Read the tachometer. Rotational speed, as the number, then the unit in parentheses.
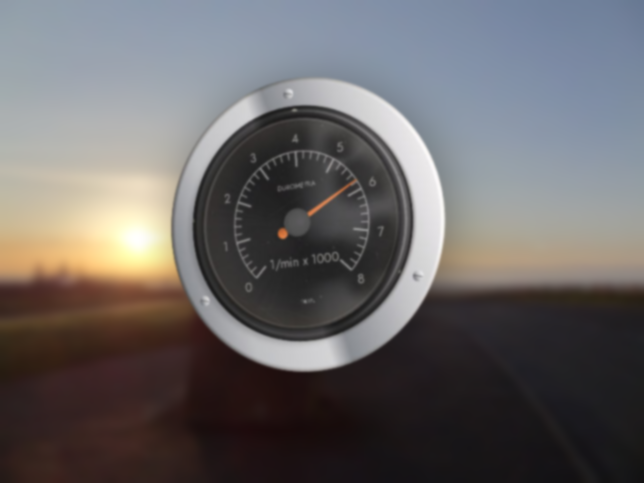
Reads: 5800 (rpm)
